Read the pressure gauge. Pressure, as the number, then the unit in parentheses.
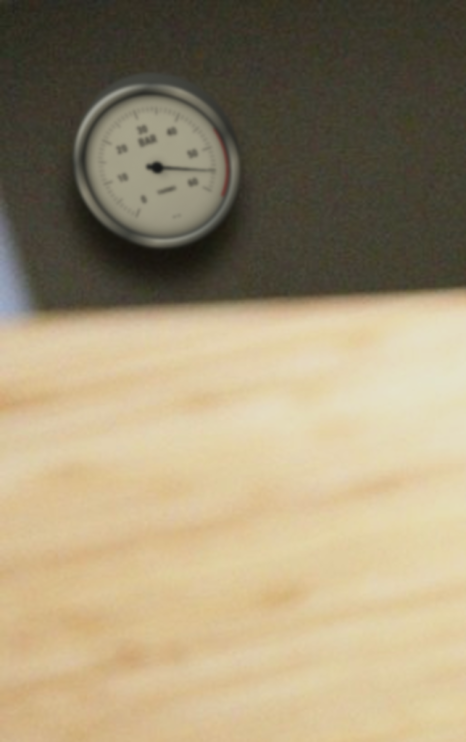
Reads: 55 (bar)
